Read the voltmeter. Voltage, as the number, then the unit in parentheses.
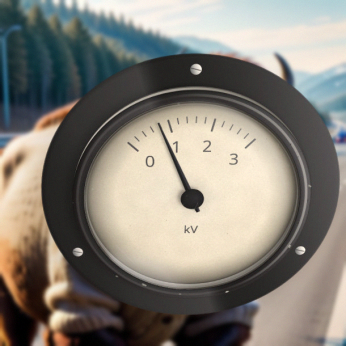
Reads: 0.8 (kV)
